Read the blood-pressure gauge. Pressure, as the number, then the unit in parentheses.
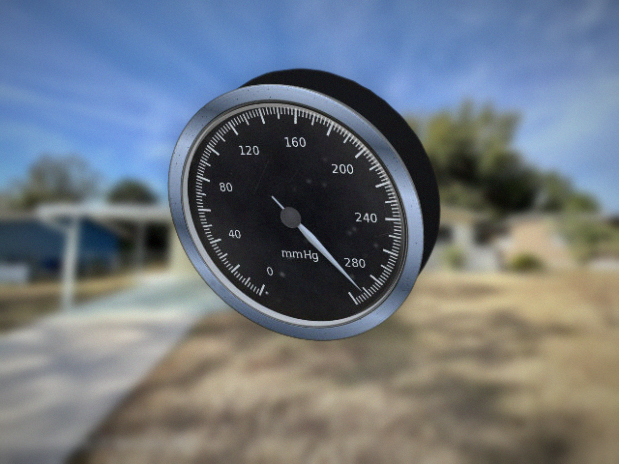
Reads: 290 (mmHg)
